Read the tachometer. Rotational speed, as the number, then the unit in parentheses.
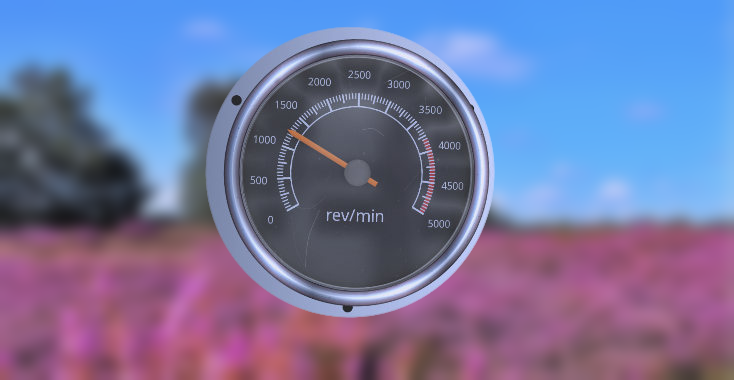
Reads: 1250 (rpm)
